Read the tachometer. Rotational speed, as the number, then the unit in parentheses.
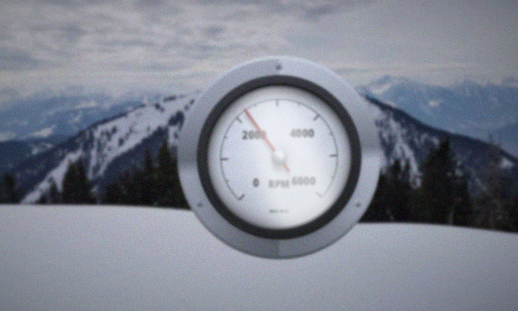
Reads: 2250 (rpm)
